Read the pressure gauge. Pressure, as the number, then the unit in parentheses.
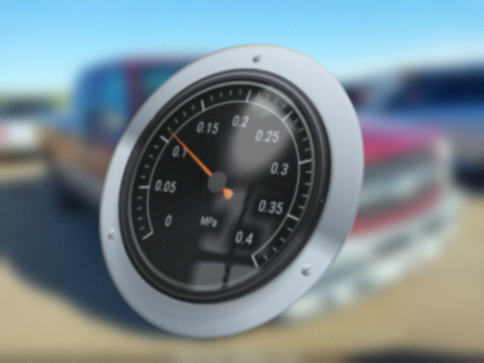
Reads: 0.11 (MPa)
